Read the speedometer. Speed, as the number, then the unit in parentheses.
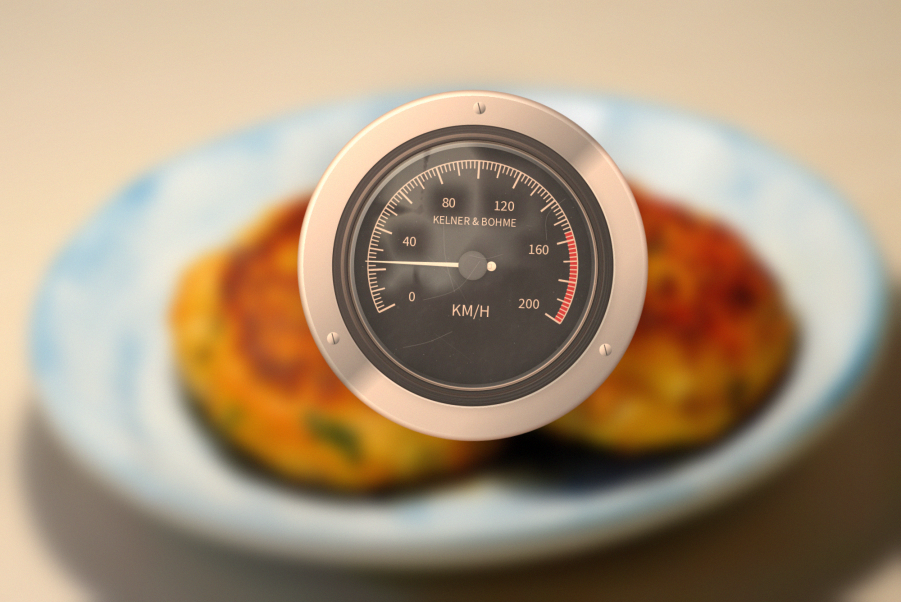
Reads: 24 (km/h)
